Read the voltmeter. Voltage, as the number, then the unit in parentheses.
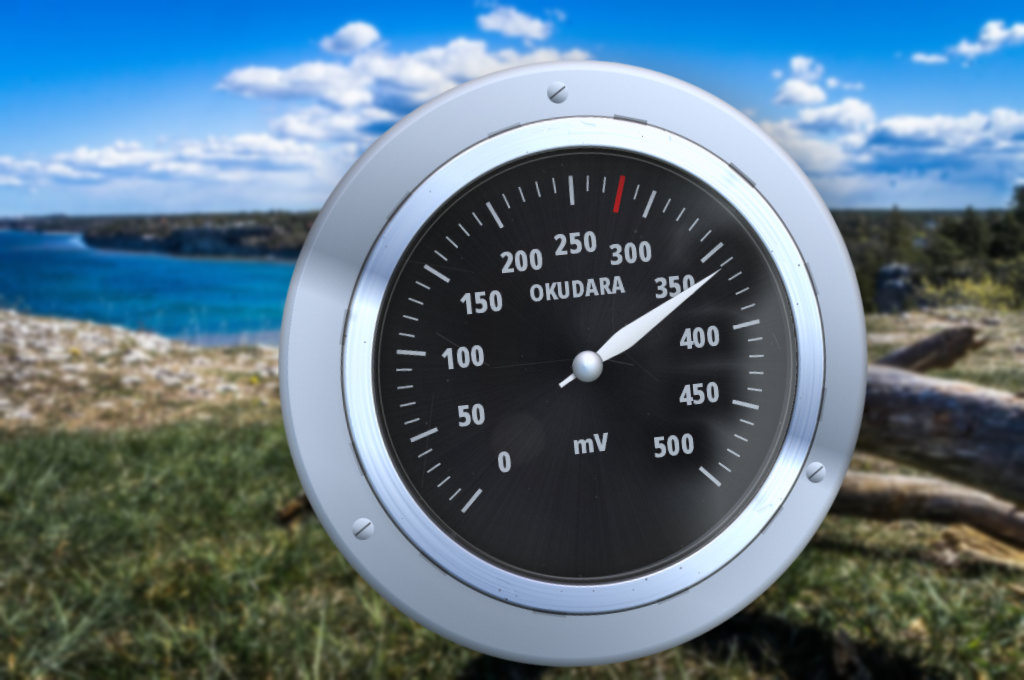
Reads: 360 (mV)
